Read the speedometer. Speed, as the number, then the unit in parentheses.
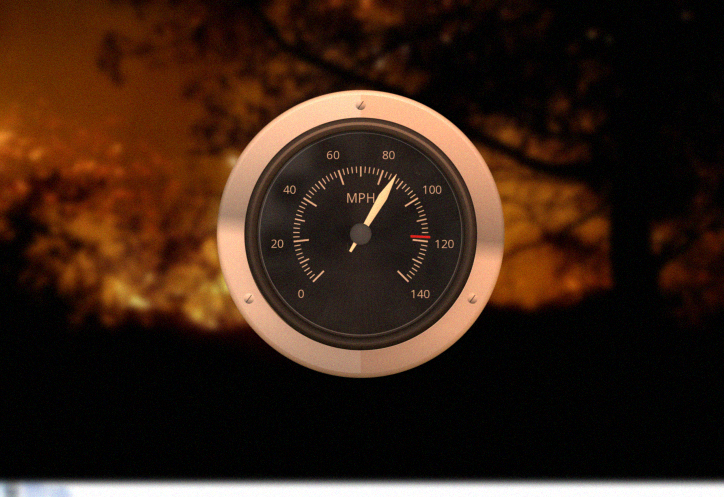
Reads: 86 (mph)
